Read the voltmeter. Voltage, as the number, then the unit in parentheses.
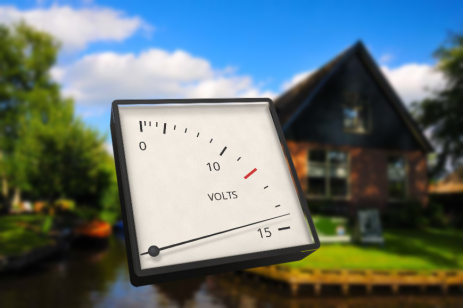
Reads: 14.5 (V)
